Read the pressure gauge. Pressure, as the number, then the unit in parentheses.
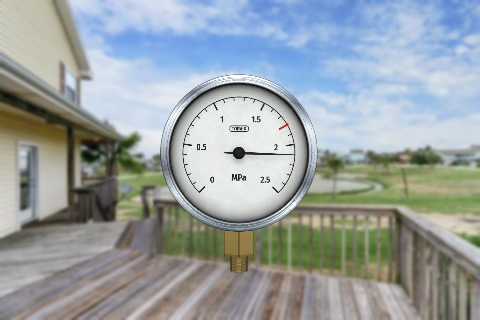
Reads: 2.1 (MPa)
